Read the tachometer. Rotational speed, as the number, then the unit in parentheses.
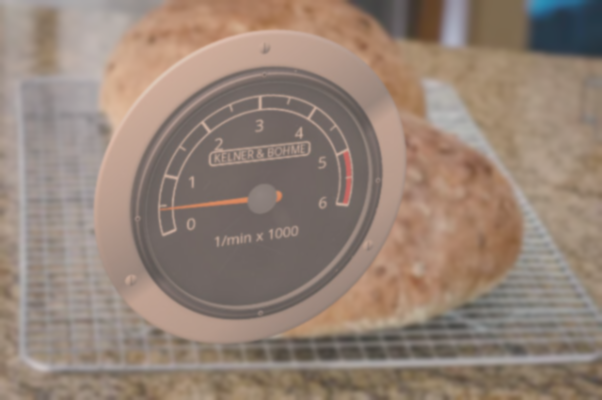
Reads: 500 (rpm)
